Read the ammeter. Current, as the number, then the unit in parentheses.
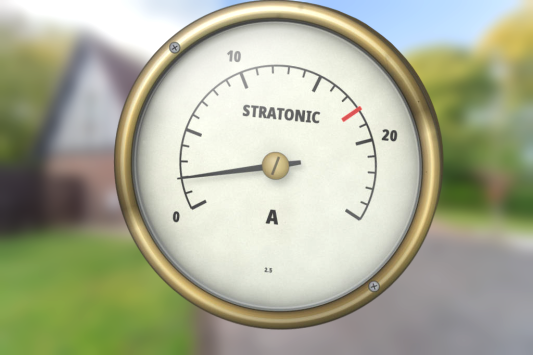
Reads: 2 (A)
